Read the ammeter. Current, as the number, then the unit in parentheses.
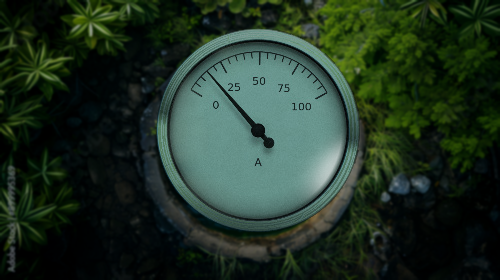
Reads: 15 (A)
